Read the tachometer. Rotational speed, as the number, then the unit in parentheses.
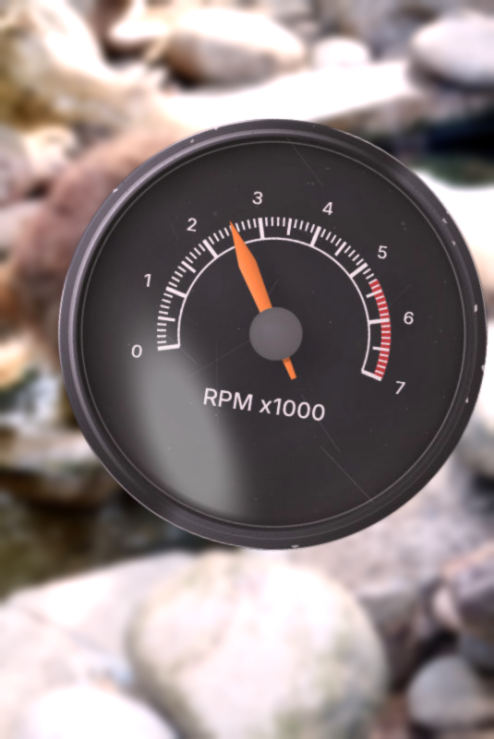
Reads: 2500 (rpm)
